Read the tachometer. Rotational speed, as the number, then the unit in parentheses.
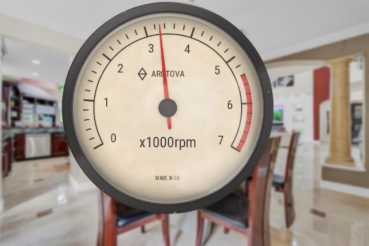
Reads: 3300 (rpm)
